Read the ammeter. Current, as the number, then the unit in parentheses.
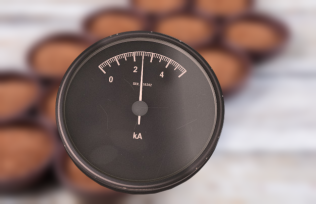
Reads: 2.5 (kA)
